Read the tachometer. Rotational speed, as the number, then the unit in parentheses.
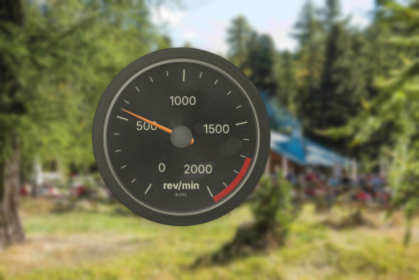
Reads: 550 (rpm)
